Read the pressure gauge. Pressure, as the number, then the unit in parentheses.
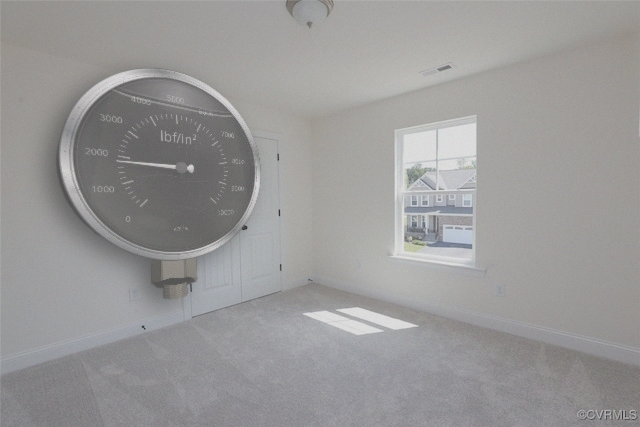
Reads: 1800 (psi)
